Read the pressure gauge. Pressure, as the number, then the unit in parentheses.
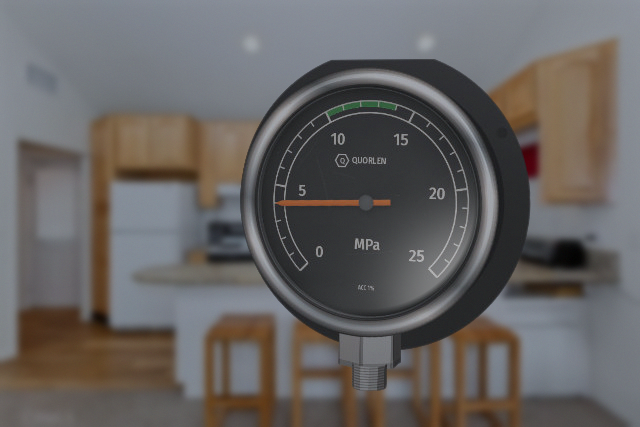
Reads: 4 (MPa)
